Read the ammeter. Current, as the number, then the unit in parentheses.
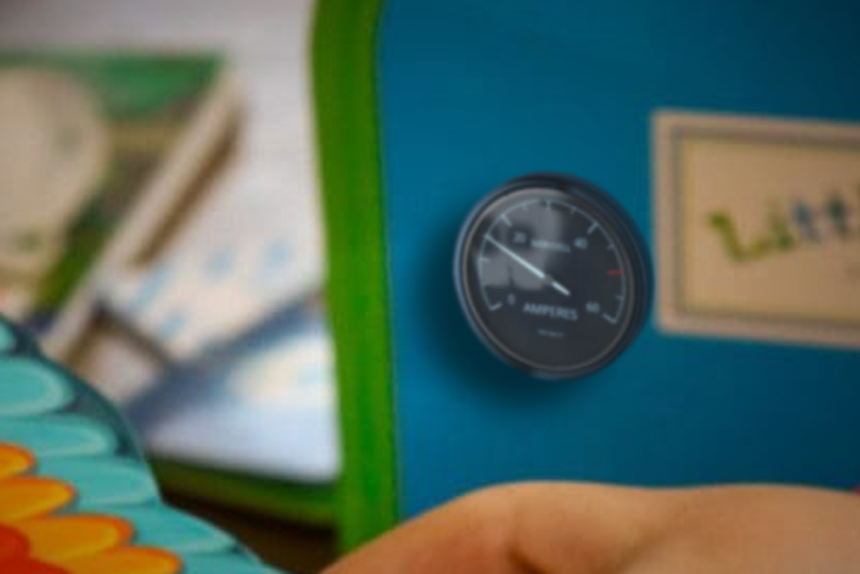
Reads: 15 (A)
